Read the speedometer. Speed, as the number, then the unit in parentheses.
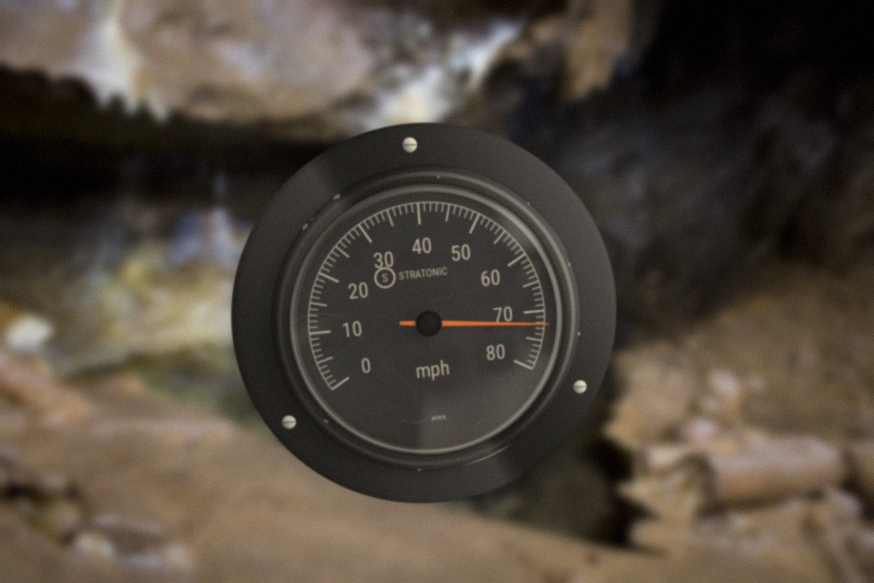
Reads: 72 (mph)
